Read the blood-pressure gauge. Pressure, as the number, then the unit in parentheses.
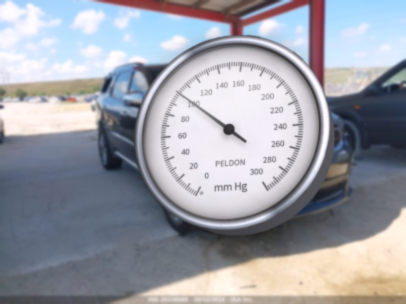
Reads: 100 (mmHg)
